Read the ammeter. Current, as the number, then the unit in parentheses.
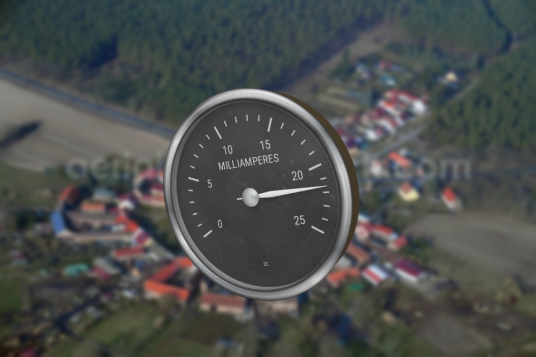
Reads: 21.5 (mA)
